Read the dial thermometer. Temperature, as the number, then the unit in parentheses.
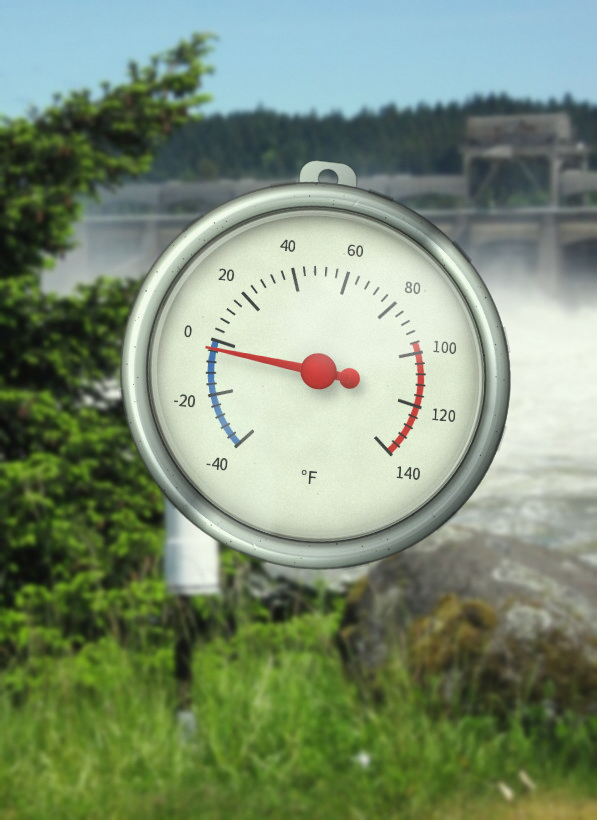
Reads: -4 (°F)
